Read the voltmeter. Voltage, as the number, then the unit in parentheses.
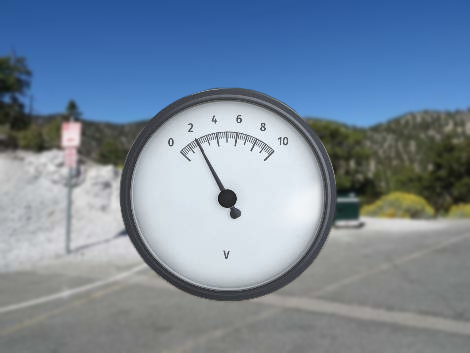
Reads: 2 (V)
